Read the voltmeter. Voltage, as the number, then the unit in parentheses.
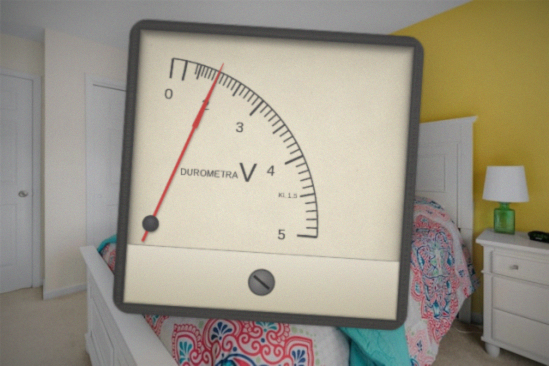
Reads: 2 (V)
